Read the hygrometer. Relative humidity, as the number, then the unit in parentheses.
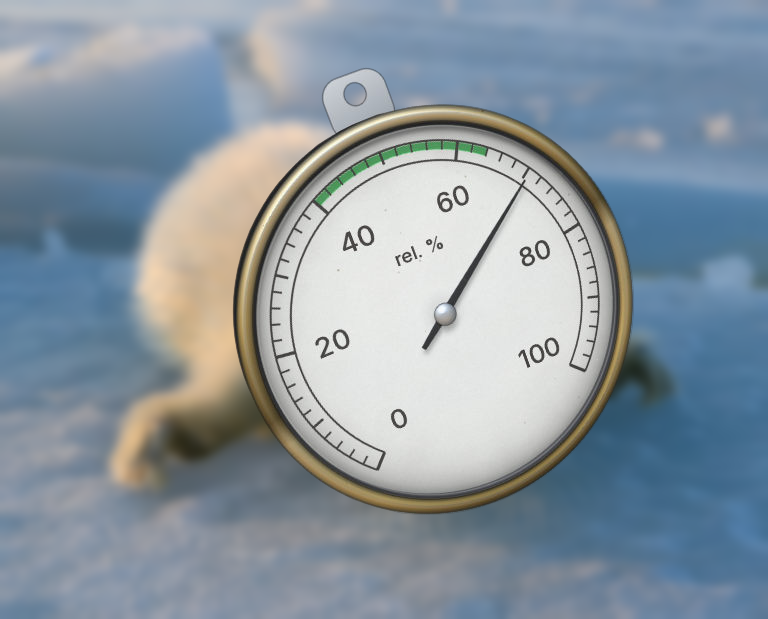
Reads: 70 (%)
